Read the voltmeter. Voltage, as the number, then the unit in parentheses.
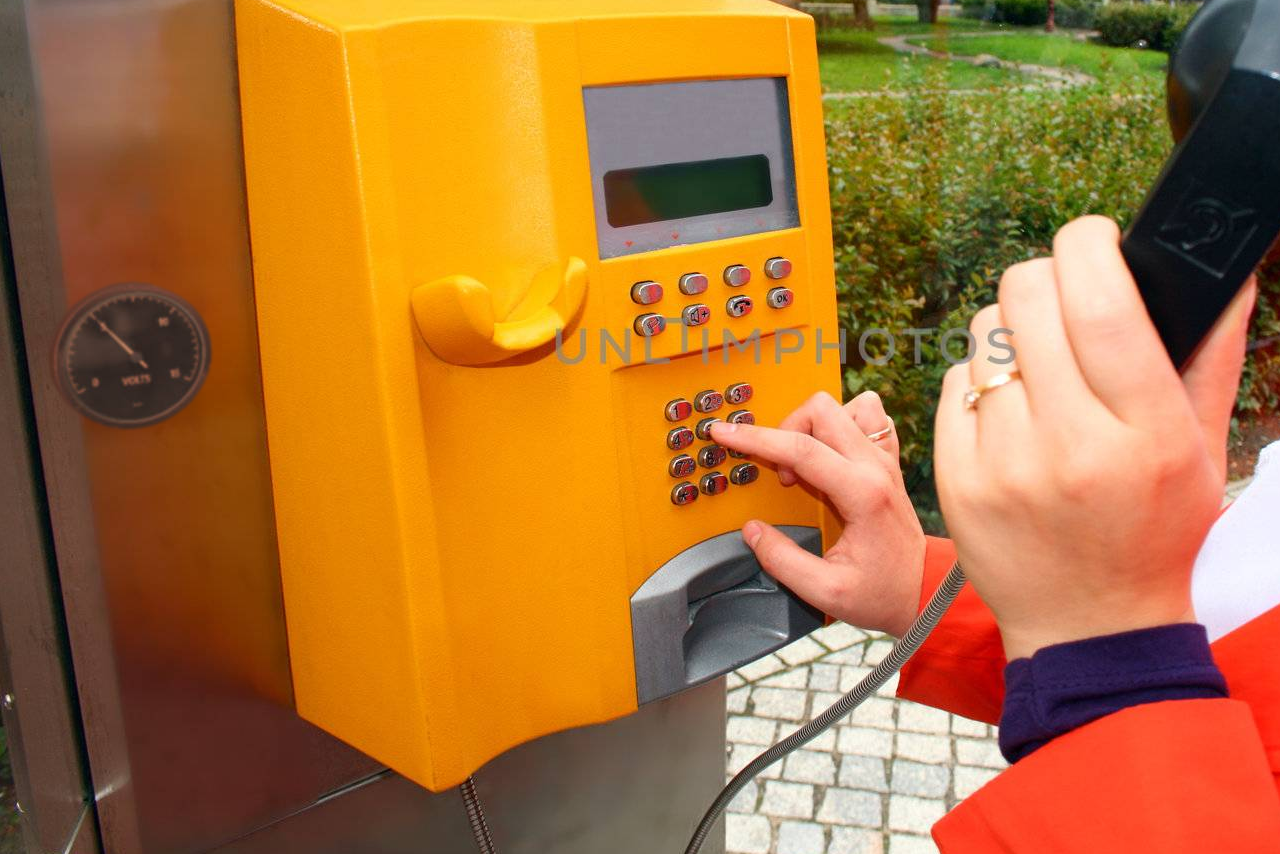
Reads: 5 (V)
